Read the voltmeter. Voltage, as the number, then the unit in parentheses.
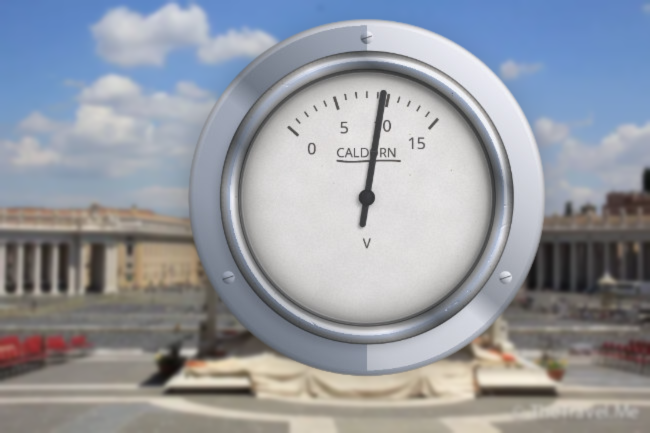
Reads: 9.5 (V)
